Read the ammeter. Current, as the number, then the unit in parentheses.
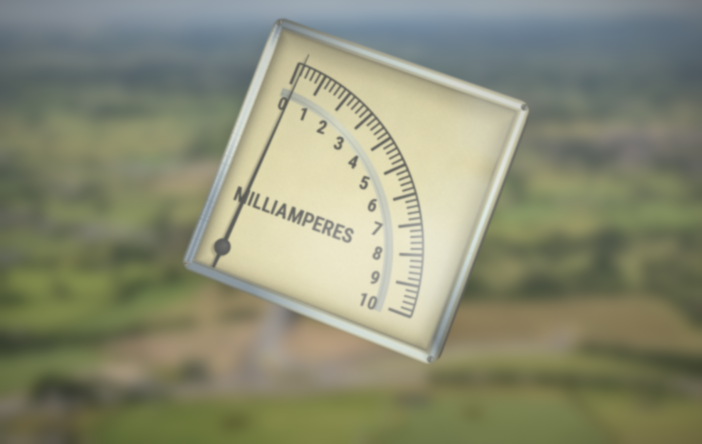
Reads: 0.2 (mA)
